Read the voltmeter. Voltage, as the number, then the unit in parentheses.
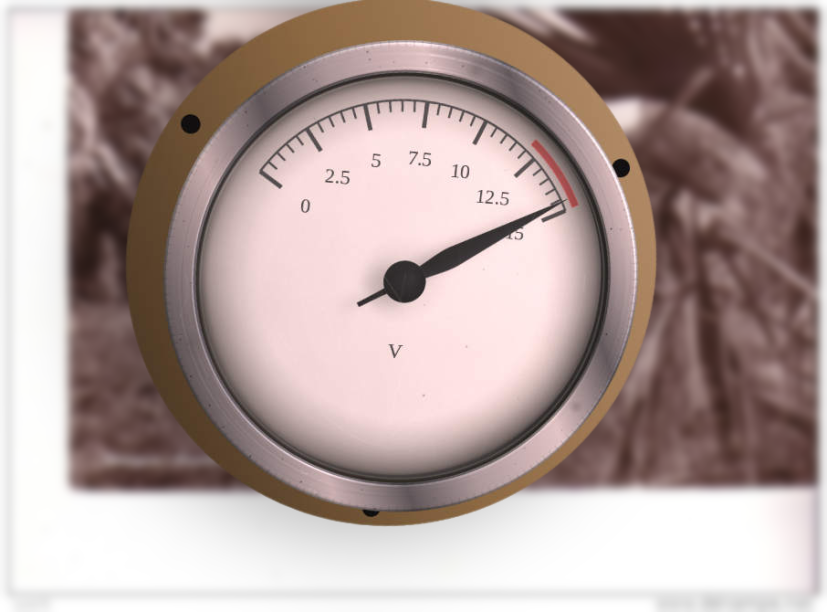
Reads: 14.5 (V)
